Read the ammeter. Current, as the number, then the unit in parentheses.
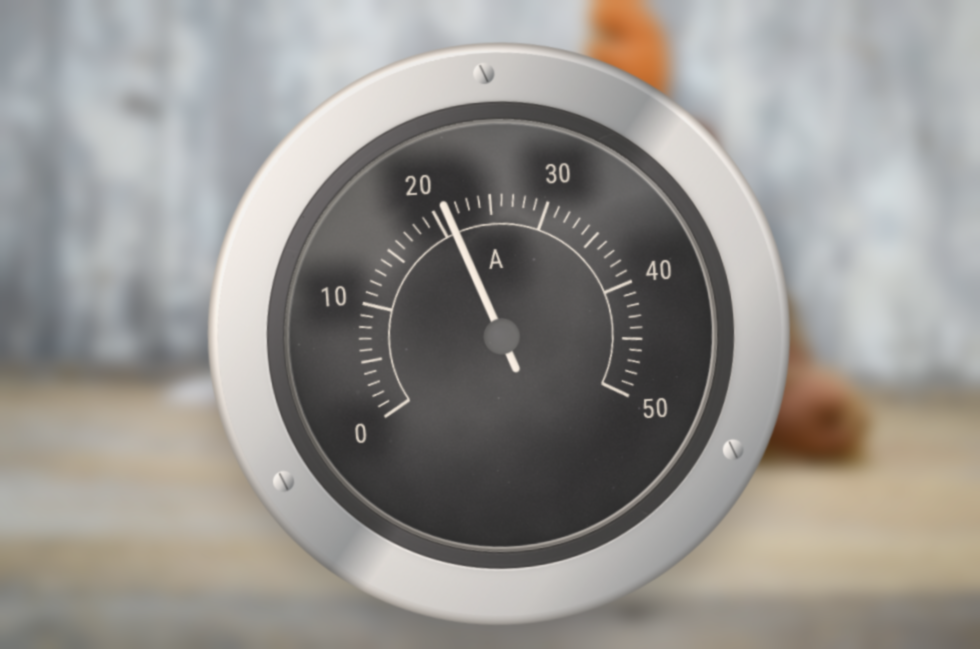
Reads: 21 (A)
